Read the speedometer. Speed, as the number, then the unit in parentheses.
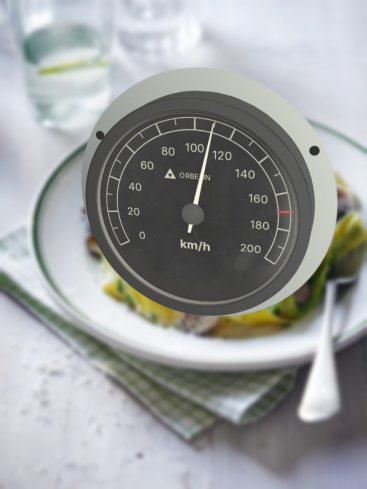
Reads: 110 (km/h)
